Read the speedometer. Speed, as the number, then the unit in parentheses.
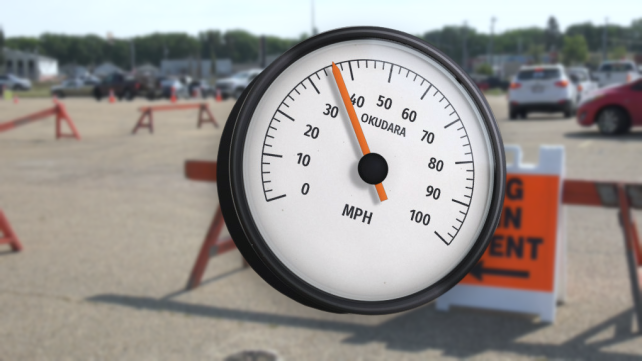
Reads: 36 (mph)
